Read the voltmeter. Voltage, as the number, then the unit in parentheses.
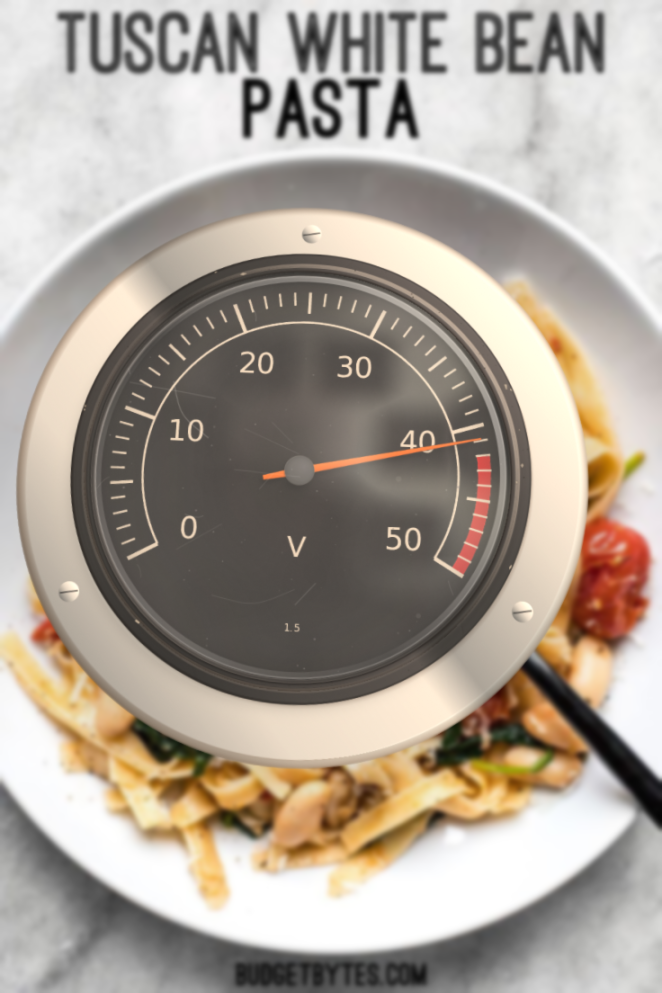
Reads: 41 (V)
